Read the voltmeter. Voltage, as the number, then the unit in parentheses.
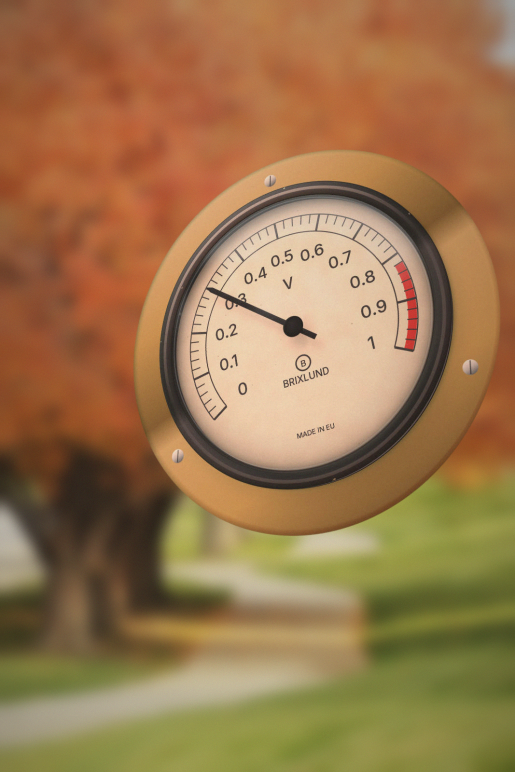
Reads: 0.3 (V)
